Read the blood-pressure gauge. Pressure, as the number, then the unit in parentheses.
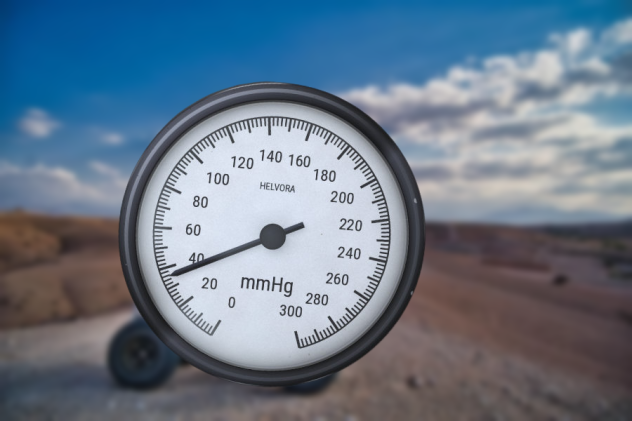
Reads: 36 (mmHg)
